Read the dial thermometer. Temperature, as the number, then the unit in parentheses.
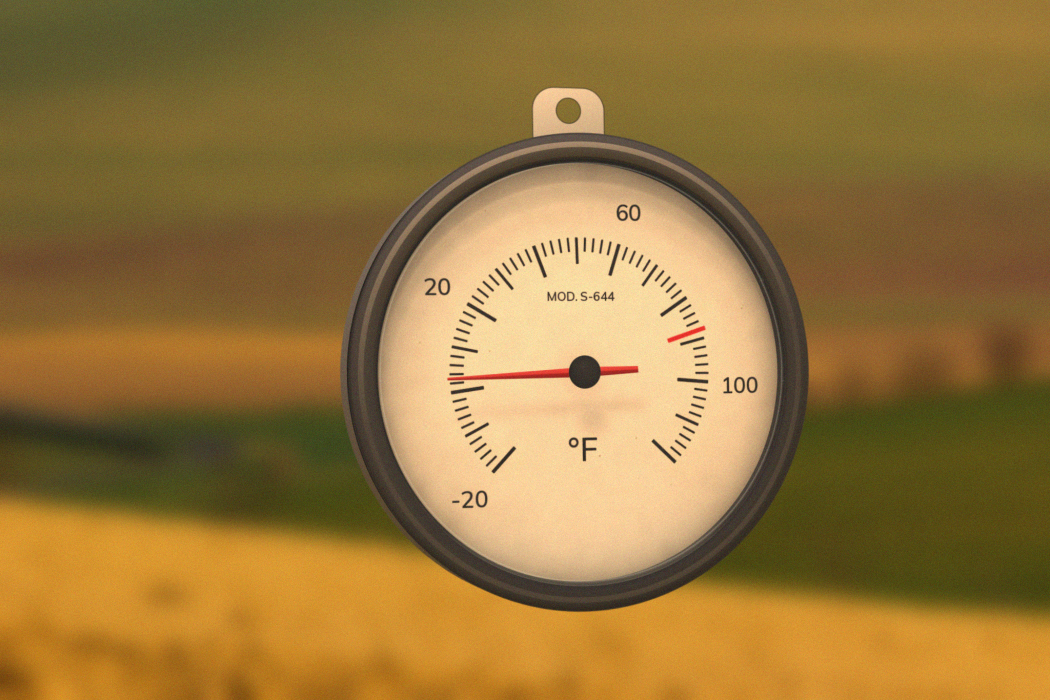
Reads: 3 (°F)
